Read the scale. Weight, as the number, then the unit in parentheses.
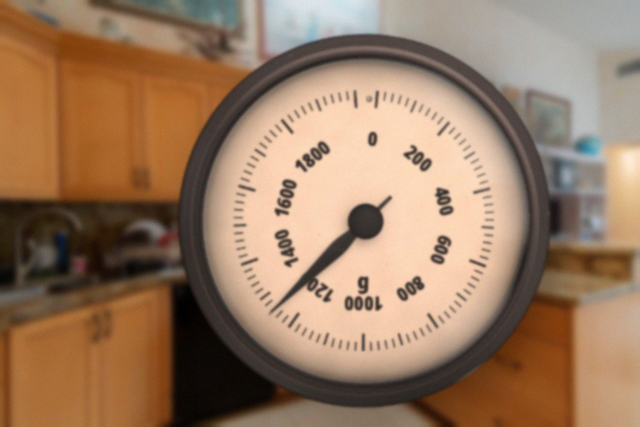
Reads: 1260 (g)
